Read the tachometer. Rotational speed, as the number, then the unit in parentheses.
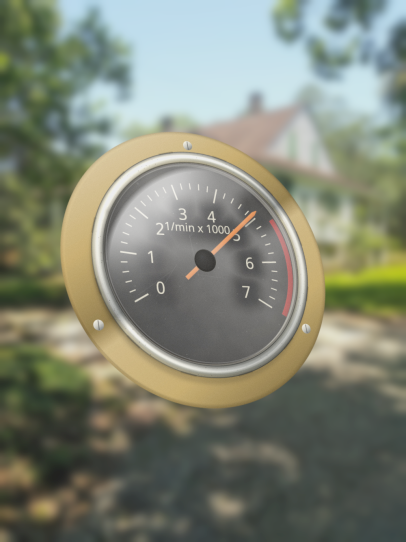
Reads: 4900 (rpm)
